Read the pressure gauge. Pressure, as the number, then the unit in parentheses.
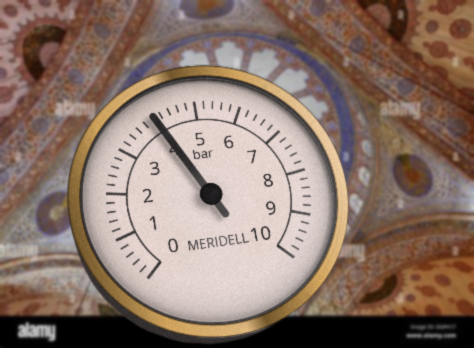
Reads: 4 (bar)
